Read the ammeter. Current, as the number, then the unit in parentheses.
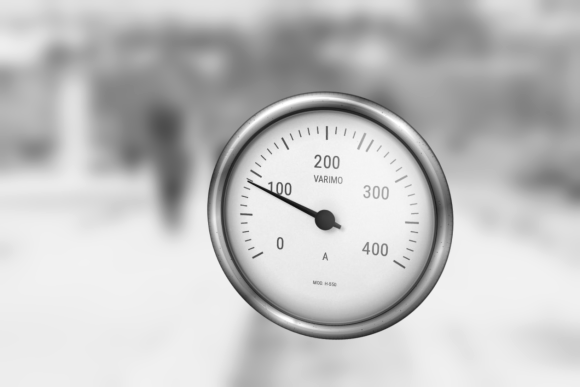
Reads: 90 (A)
